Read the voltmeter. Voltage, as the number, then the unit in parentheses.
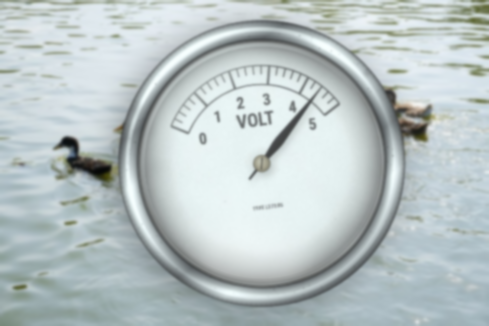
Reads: 4.4 (V)
